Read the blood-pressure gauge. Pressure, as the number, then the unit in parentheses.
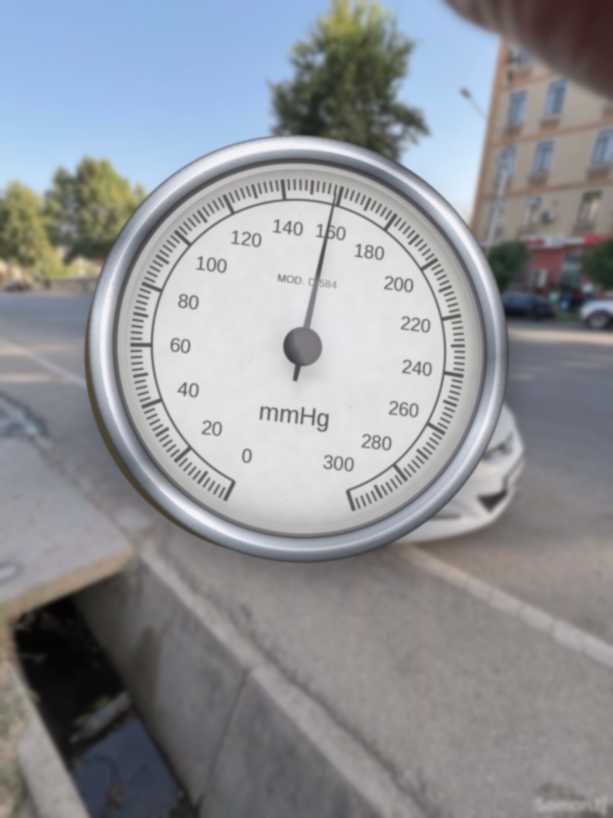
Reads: 158 (mmHg)
